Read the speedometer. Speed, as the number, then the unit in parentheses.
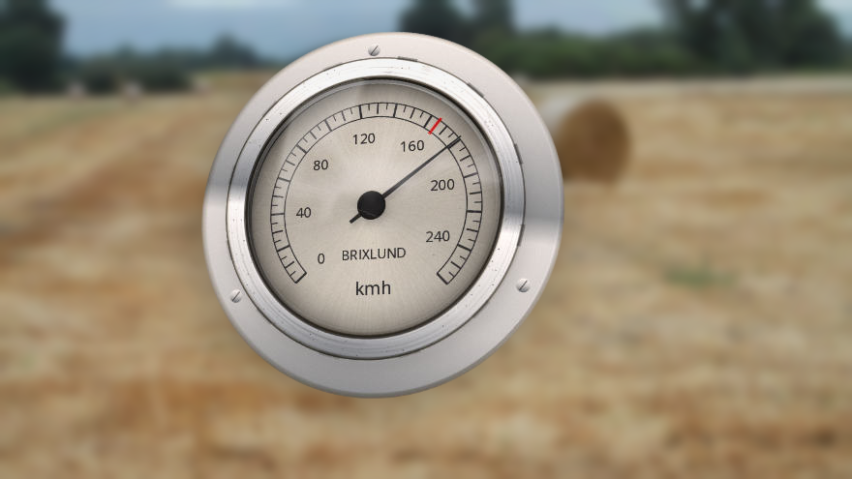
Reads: 180 (km/h)
